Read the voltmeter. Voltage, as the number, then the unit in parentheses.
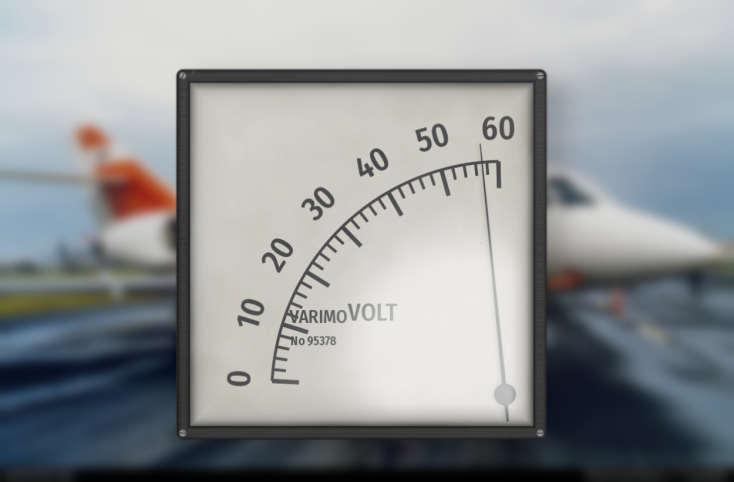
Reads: 57 (V)
